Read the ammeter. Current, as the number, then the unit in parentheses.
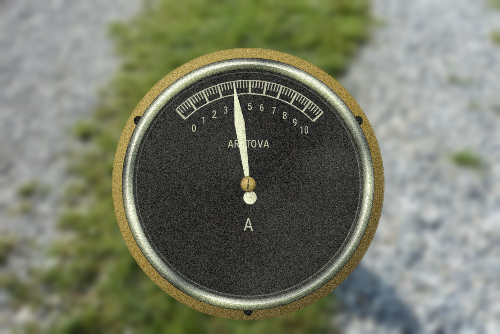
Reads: 4 (A)
